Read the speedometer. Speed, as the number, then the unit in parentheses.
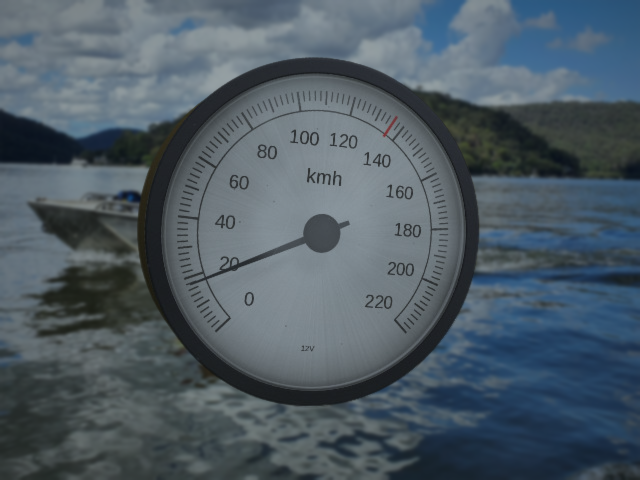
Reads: 18 (km/h)
